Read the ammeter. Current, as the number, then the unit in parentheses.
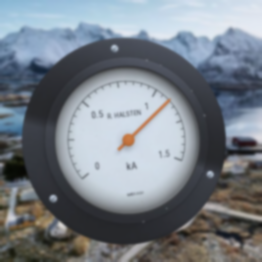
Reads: 1.1 (kA)
